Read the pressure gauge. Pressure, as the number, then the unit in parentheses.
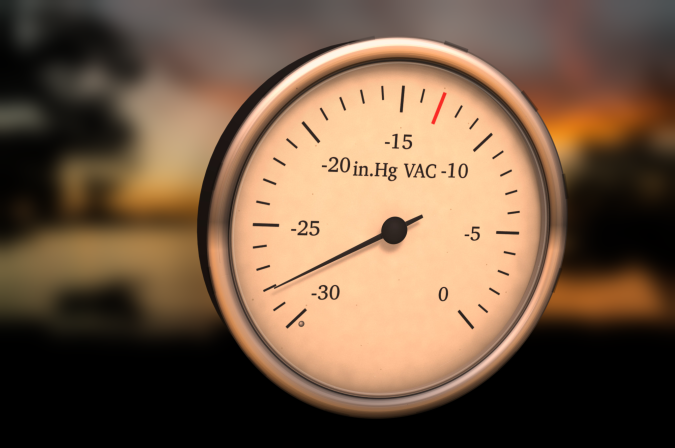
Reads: -28 (inHg)
